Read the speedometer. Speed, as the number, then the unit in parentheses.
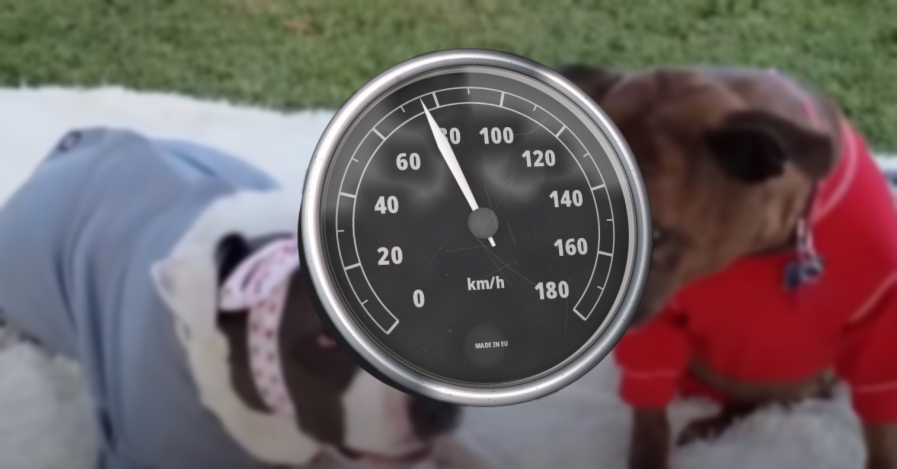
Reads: 75 (km/h)
